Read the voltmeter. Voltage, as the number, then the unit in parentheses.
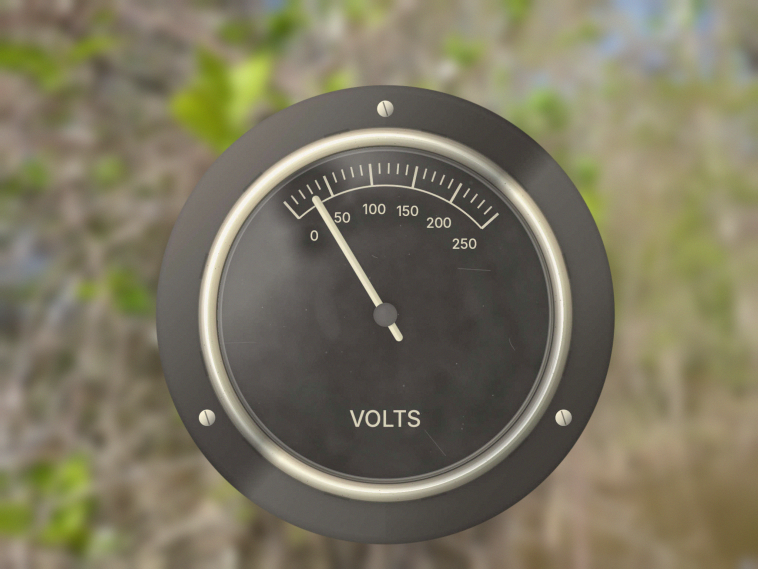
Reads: 30 (V)
